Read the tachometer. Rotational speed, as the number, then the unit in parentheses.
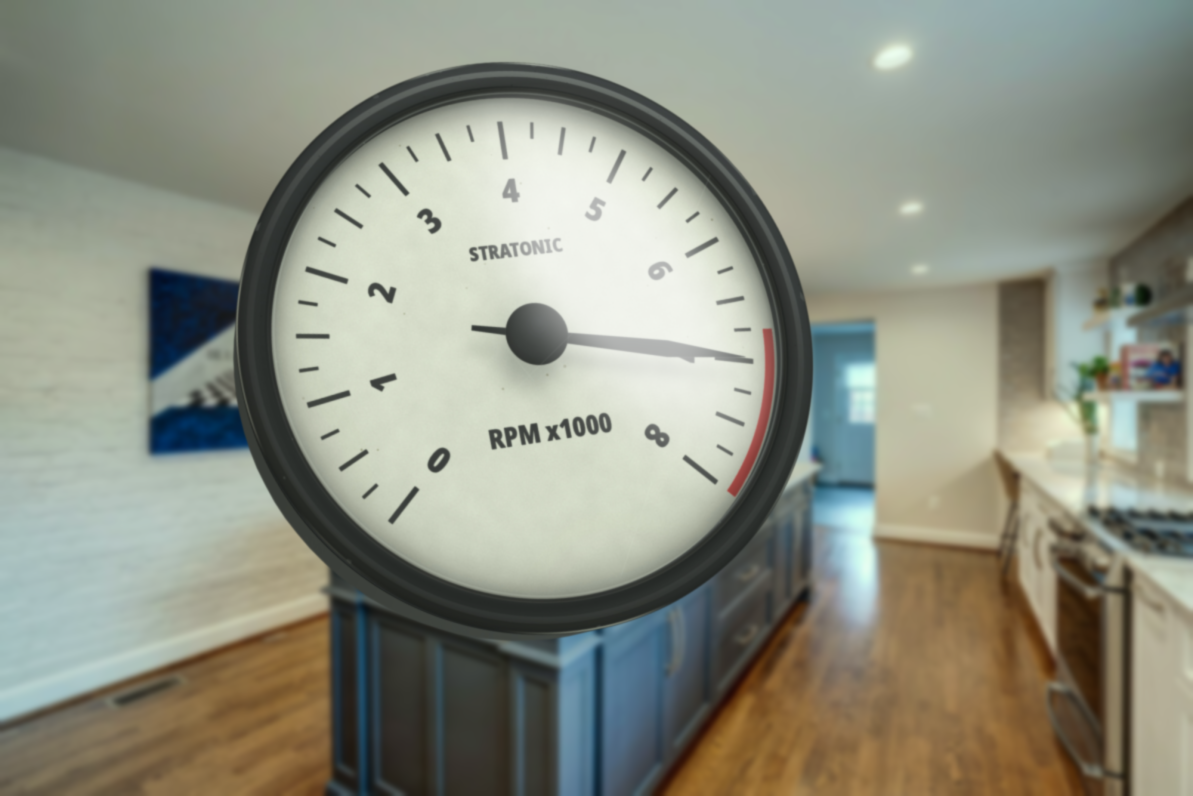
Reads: 7000 (rpm)
